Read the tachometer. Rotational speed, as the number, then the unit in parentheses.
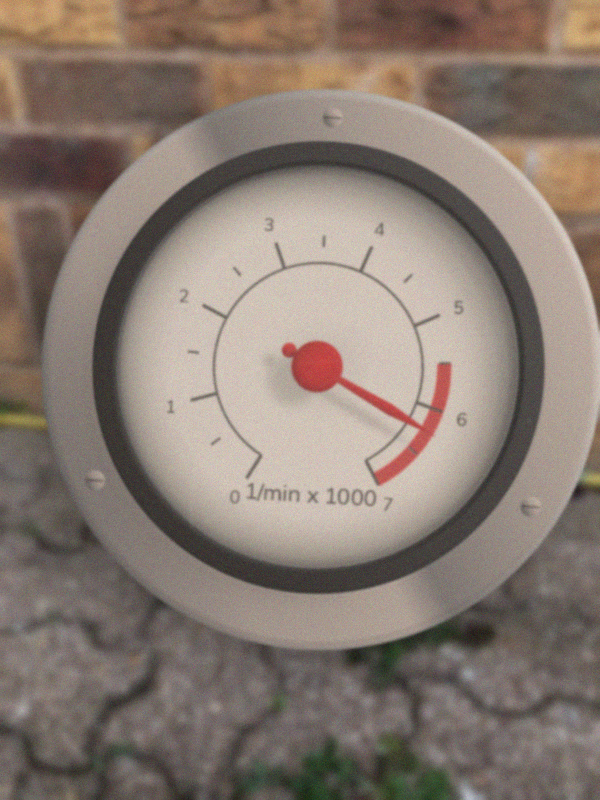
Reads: 6250 (rpm)
